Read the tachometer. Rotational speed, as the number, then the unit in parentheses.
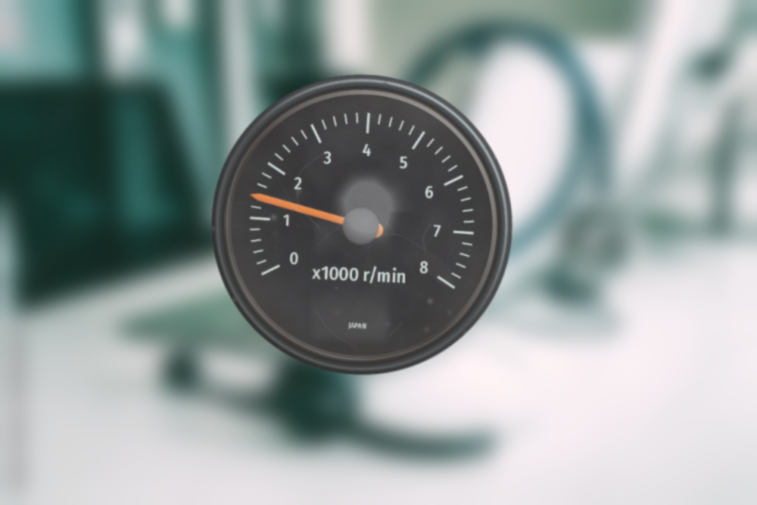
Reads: 1400 (rpm)
